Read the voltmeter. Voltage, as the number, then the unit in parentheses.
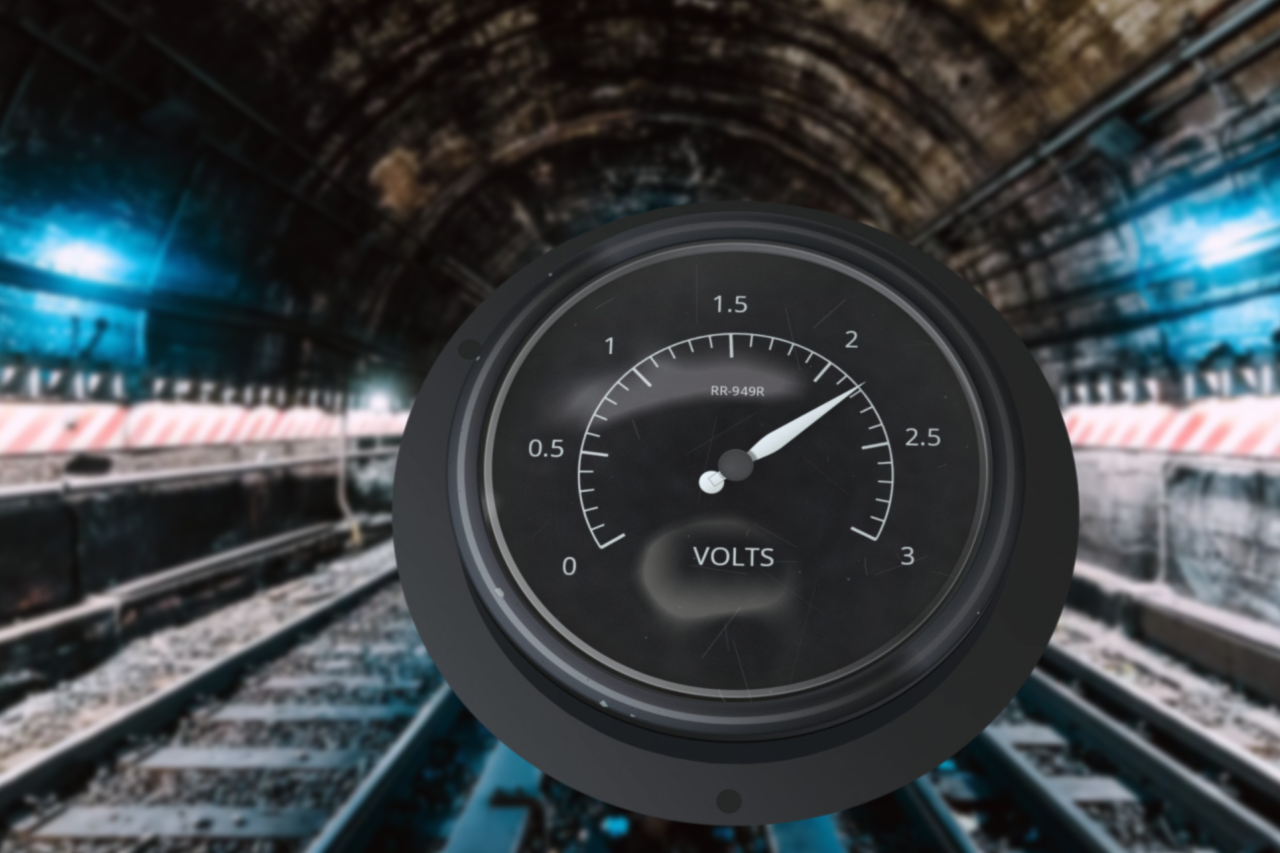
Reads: 2.2 (V)
